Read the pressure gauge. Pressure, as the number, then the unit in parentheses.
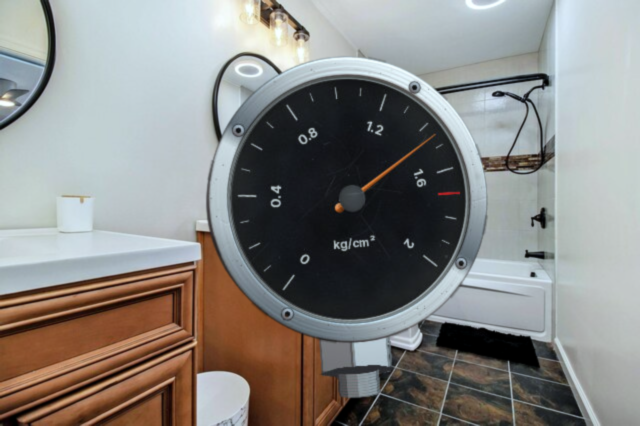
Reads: 1.45 (kg/cm²)
